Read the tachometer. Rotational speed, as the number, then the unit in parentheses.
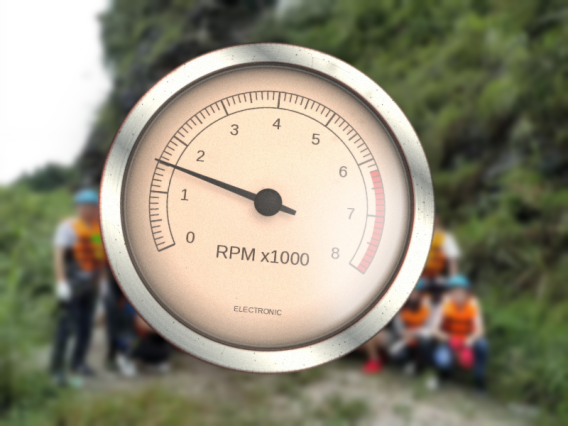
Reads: 1500 (rpm)
